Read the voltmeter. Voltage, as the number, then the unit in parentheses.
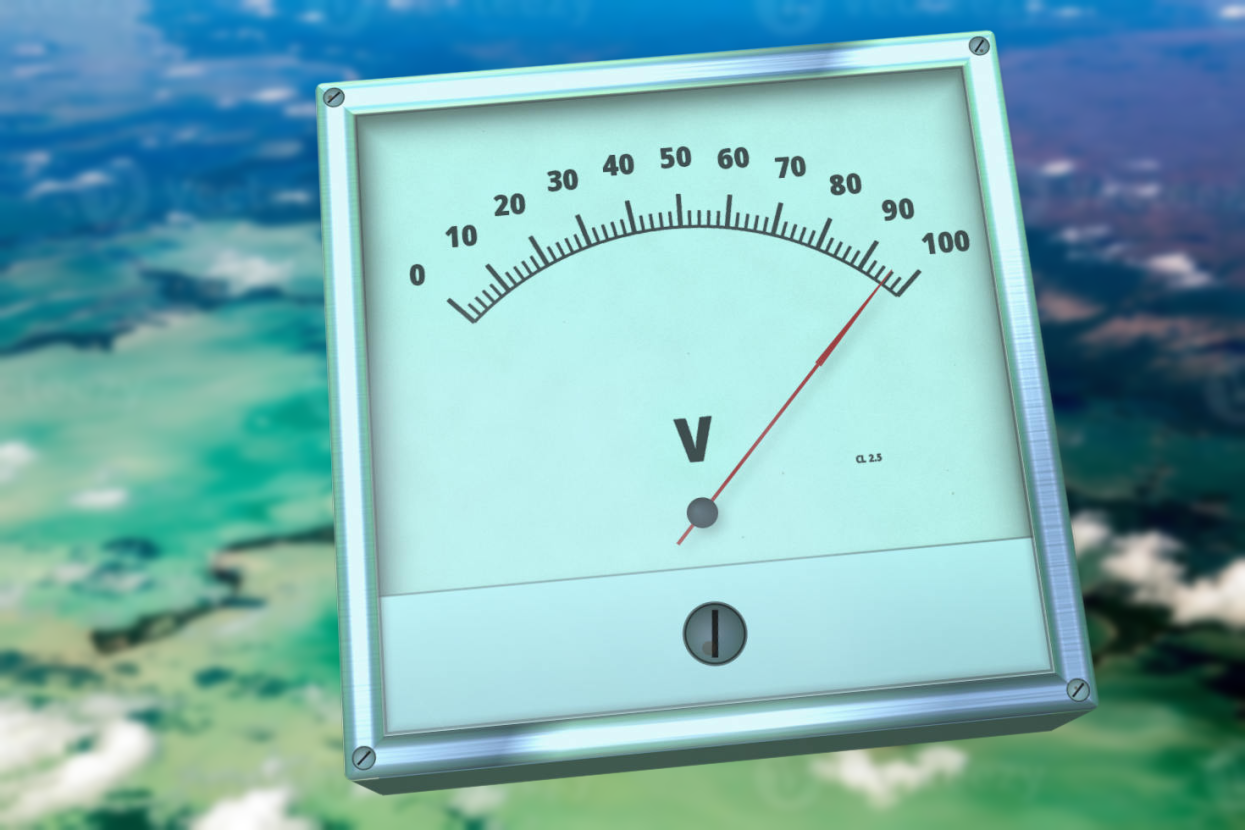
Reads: 96 (V)
